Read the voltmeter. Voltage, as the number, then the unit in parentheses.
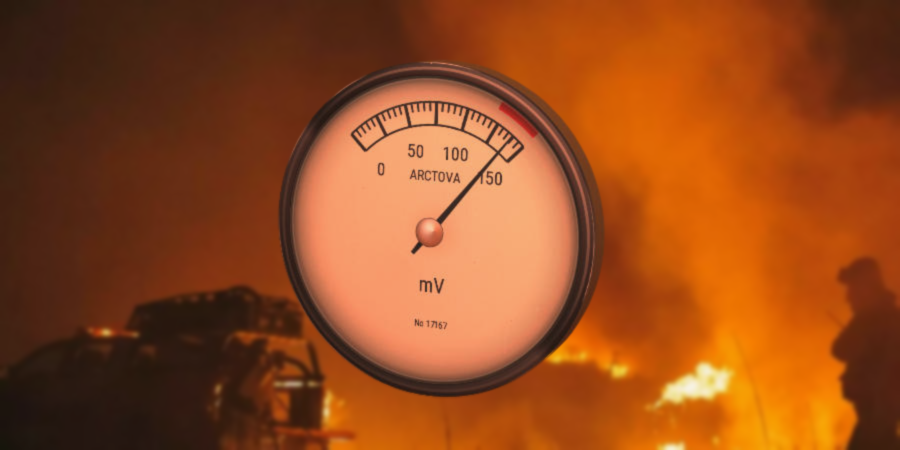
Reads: 140 (mV)
